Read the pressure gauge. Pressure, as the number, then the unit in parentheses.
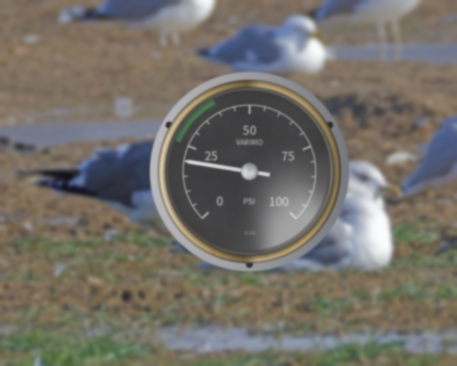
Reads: 20 (psi)
